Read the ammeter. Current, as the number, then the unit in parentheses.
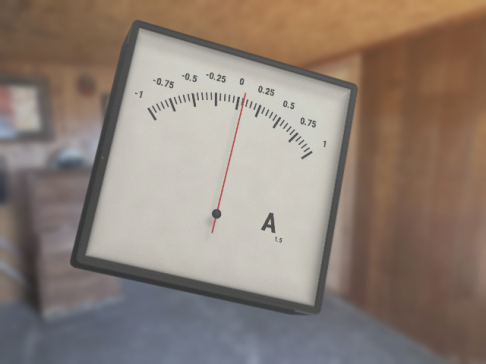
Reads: 0.05 (A)
